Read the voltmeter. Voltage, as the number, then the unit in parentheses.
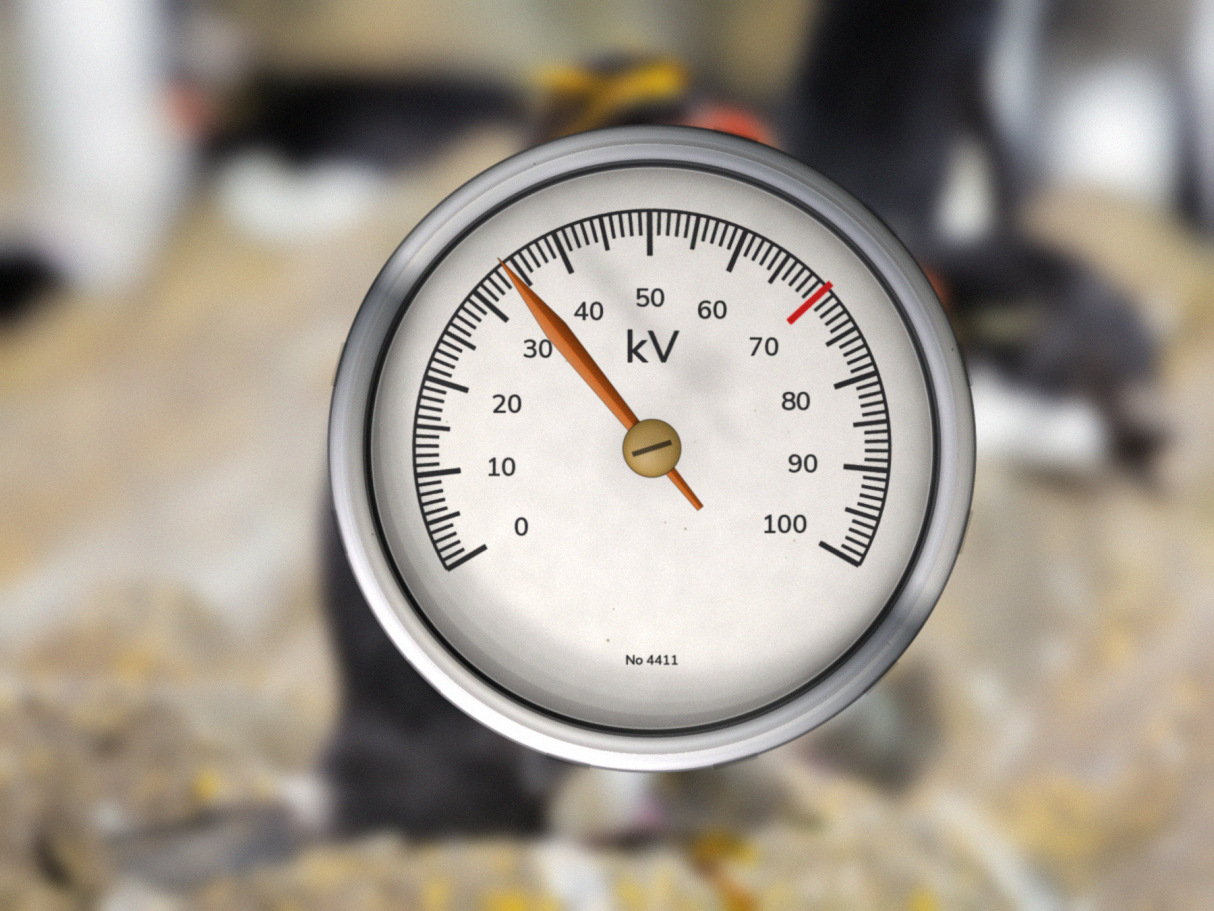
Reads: 34 (kV)
